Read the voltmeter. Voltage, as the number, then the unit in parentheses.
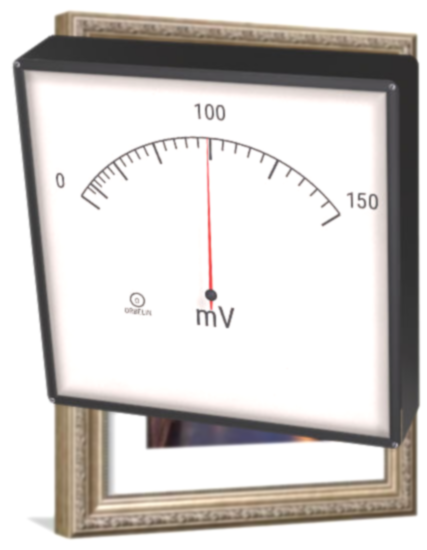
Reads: 100 (mV)
